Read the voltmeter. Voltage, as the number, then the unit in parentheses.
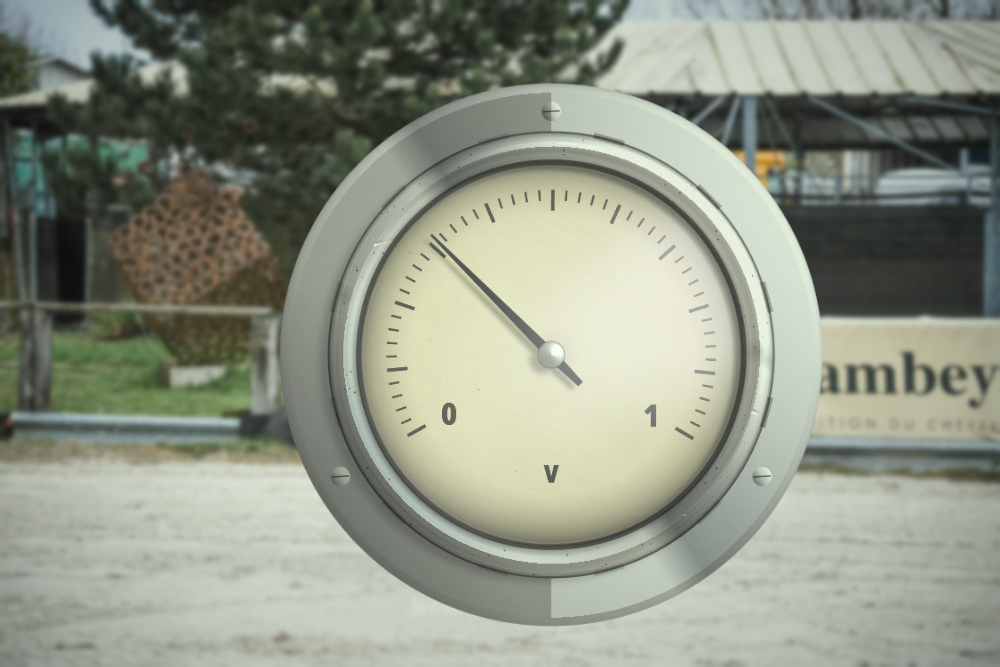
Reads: 0.31 (V)
